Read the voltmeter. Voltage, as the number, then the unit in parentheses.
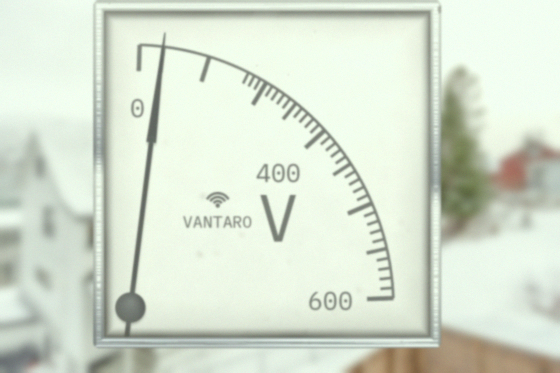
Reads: 100 (V)
